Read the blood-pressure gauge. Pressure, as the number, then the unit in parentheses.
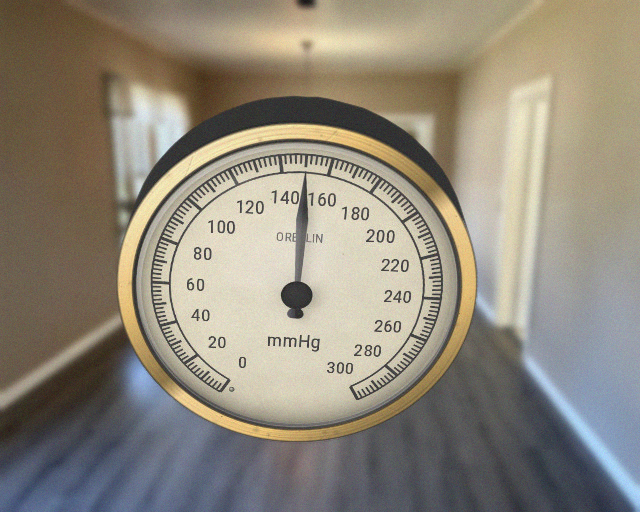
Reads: 150 (mmHg)
